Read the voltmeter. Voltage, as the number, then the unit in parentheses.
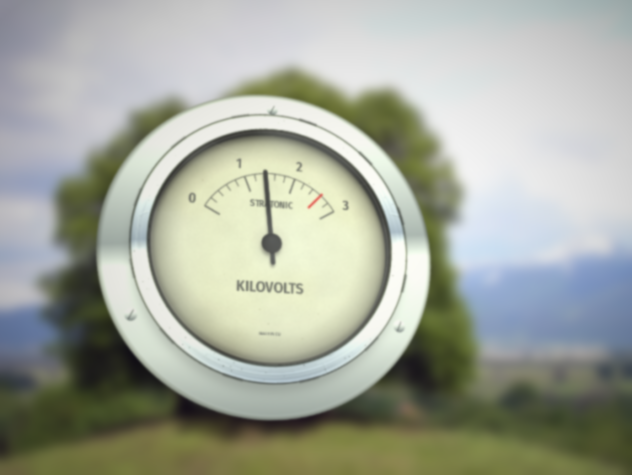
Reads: 1.4 (kV)
